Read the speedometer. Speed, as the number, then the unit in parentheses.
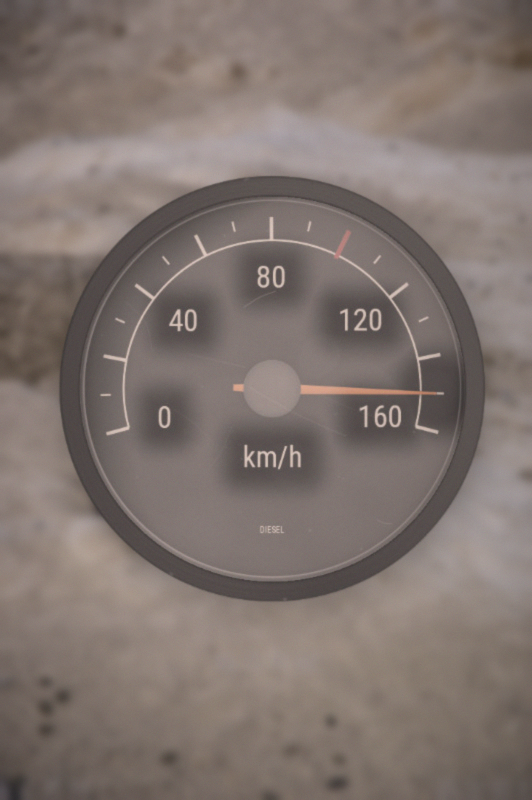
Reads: 150 (km/h)
